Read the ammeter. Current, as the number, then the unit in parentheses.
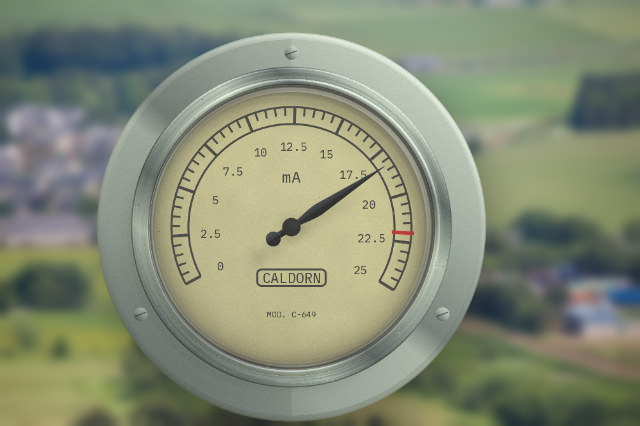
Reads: 18.25 (mA)
